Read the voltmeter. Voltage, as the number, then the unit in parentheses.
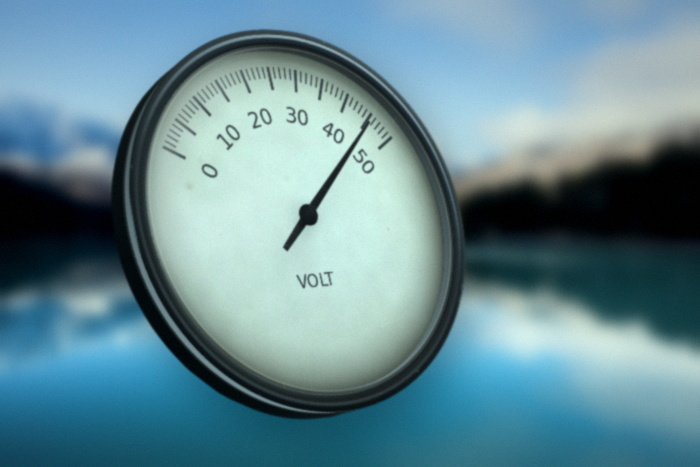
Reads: 45 (V)
